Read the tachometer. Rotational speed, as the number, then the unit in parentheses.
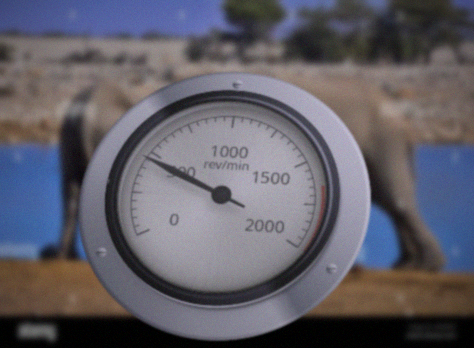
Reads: 450 (rpm)
